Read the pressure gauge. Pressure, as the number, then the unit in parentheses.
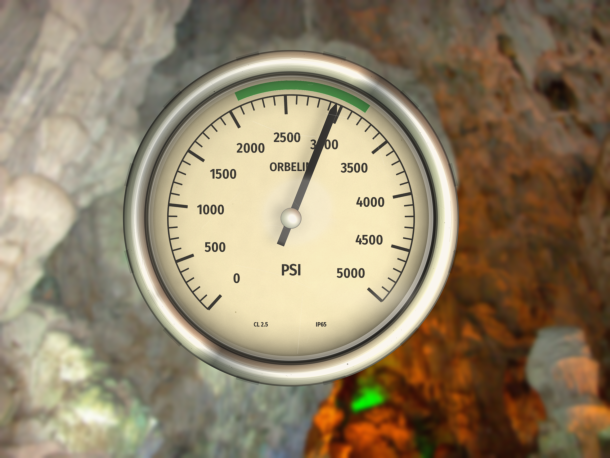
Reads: 2950 (psi)
